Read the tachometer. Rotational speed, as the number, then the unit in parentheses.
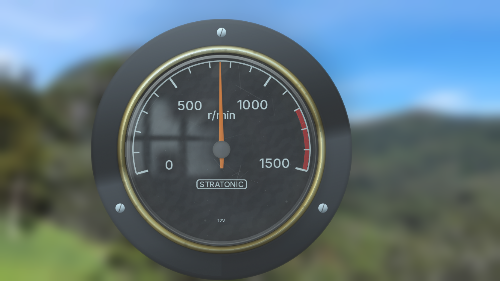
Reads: 750 (rpm)
